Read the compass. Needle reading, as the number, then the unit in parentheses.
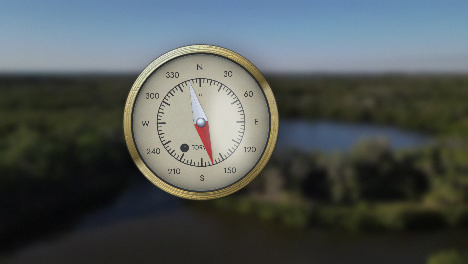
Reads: 165 (°)
